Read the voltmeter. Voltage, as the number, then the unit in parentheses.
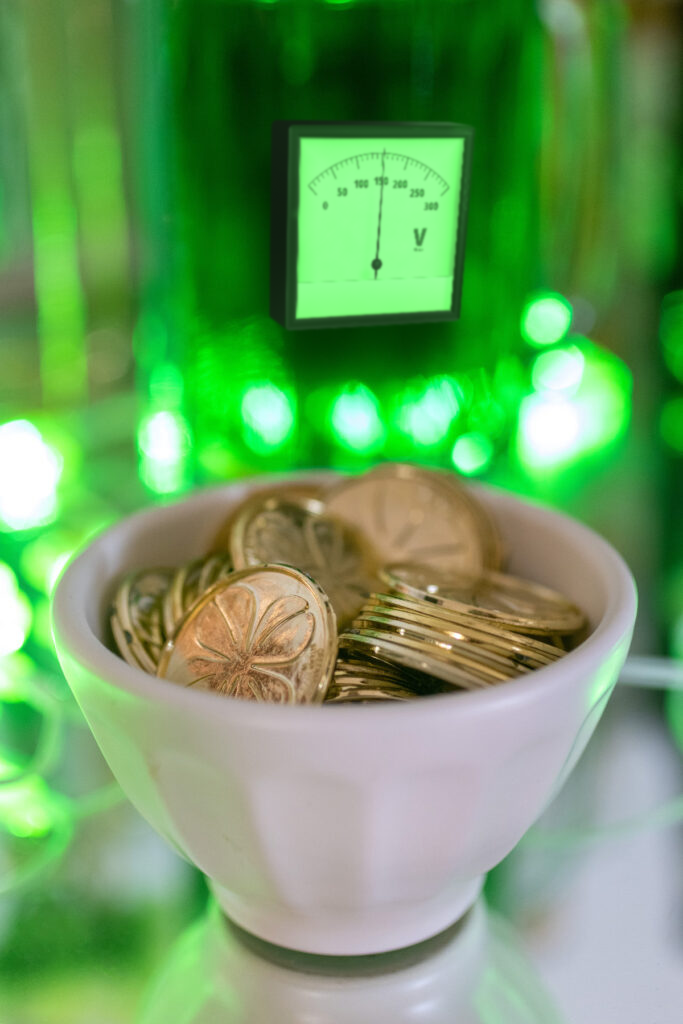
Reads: 150 (V)
